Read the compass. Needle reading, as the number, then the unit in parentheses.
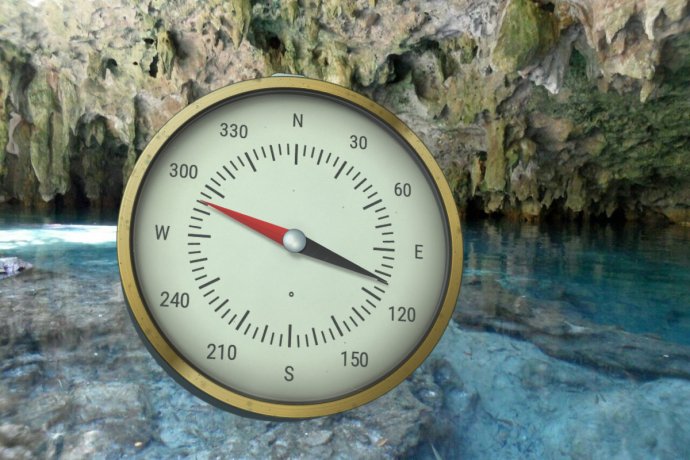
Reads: 290 (°)
